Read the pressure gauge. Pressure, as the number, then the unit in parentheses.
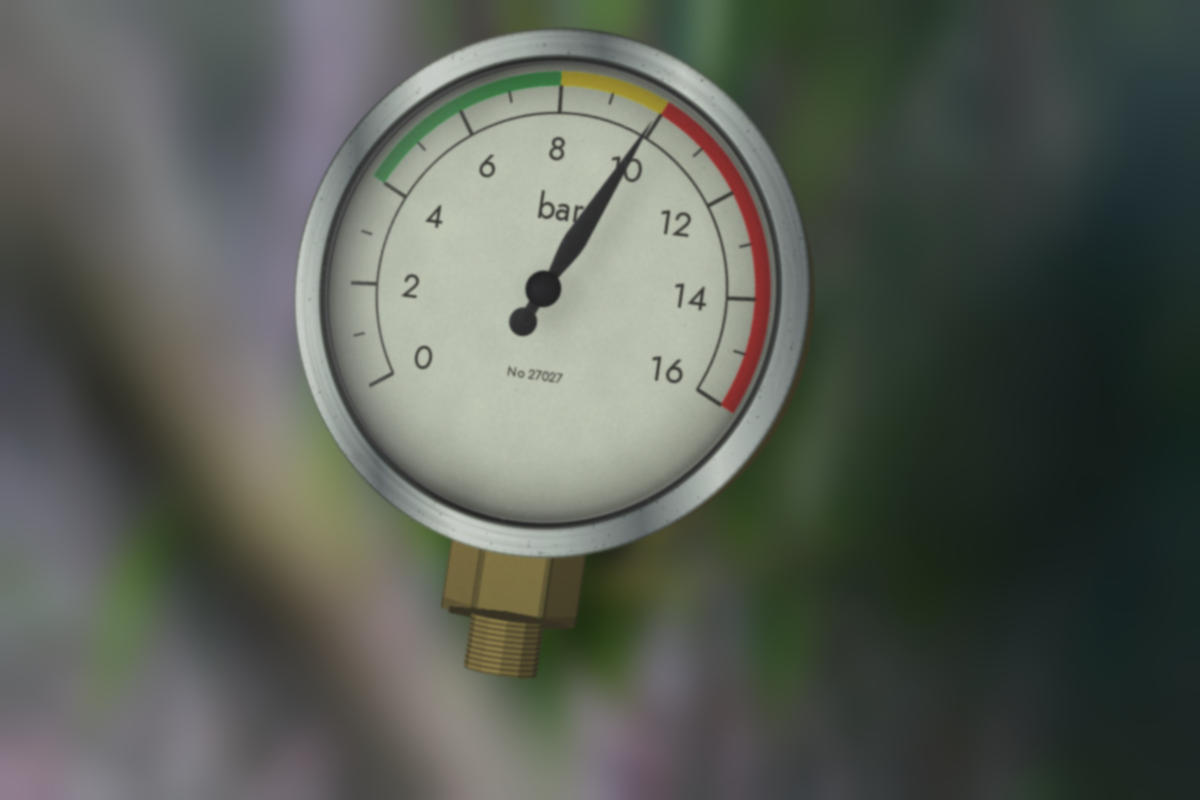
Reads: 10 (bar)
